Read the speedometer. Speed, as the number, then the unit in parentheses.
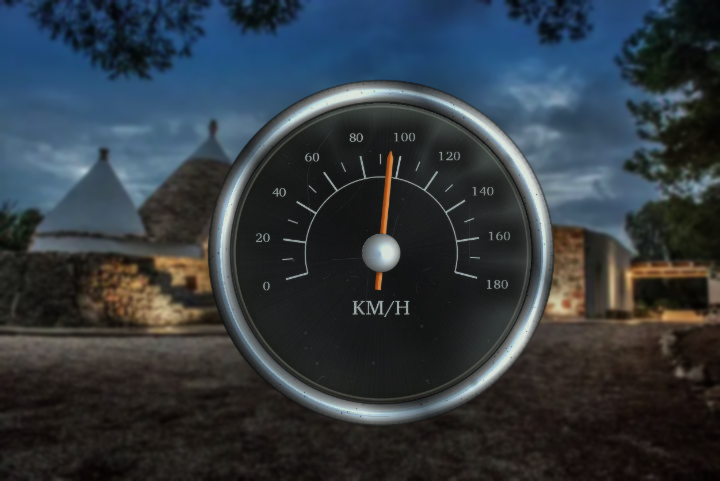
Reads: 95 (km/h)
